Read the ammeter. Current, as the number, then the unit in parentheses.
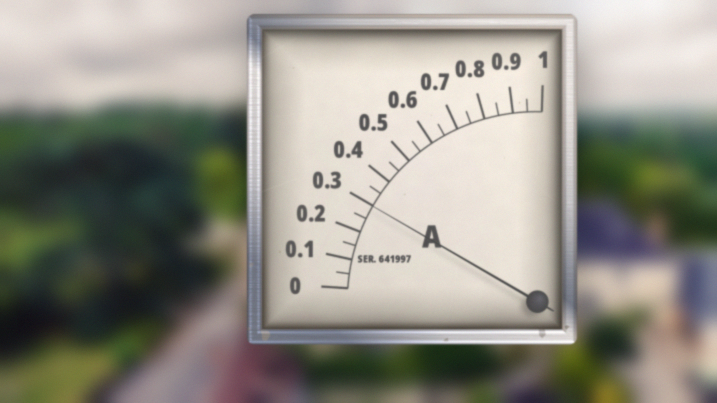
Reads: 0.3 (A)
